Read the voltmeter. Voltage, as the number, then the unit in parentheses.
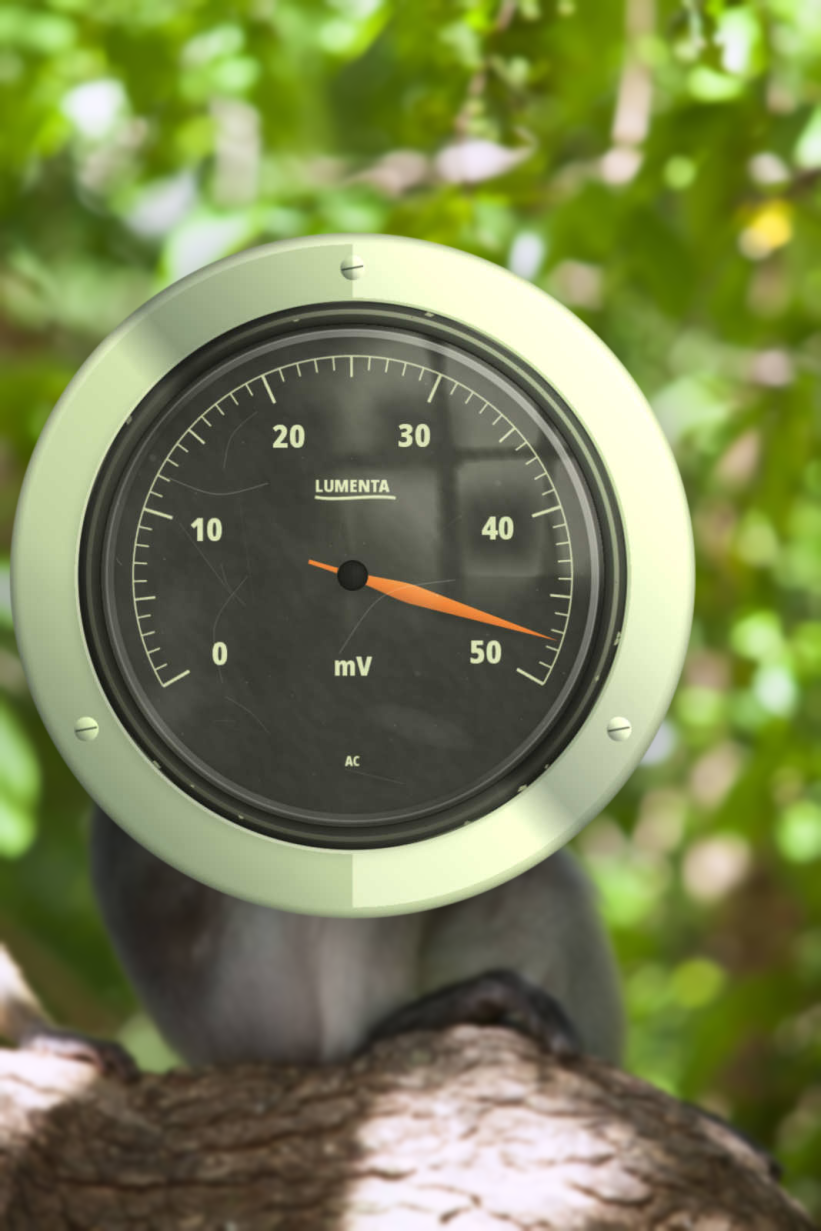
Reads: 47.5 (mV)
